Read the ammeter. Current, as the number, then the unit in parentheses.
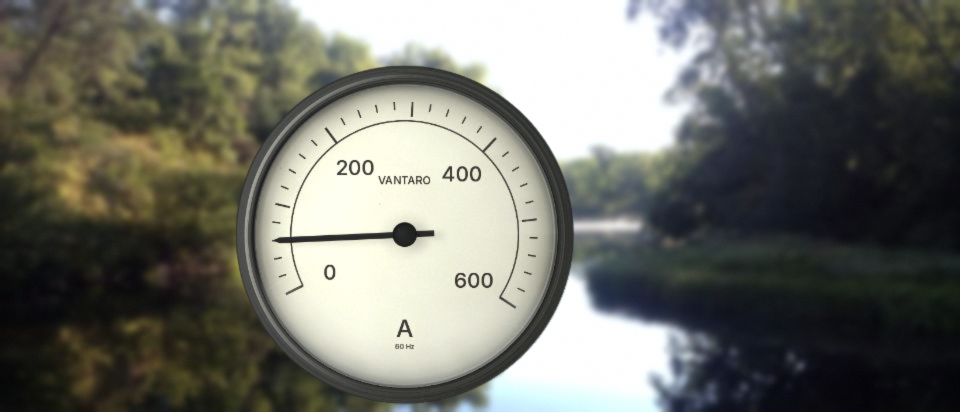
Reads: 60 (A)
